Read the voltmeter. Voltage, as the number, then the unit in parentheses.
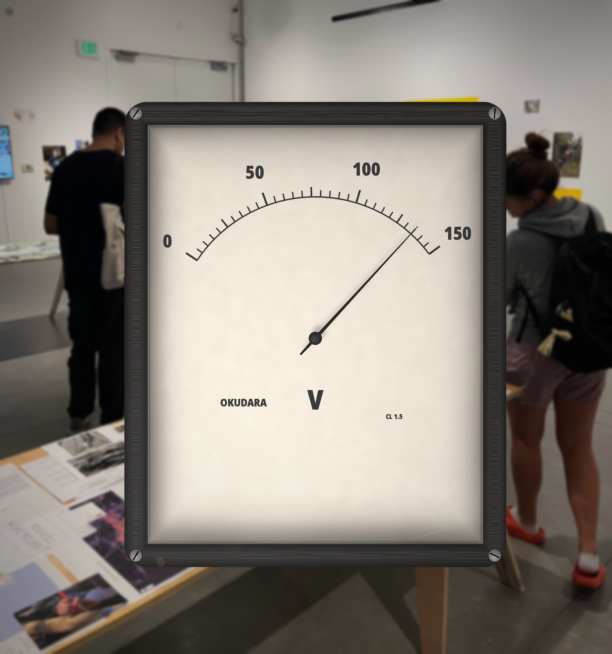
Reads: 135 (V)
